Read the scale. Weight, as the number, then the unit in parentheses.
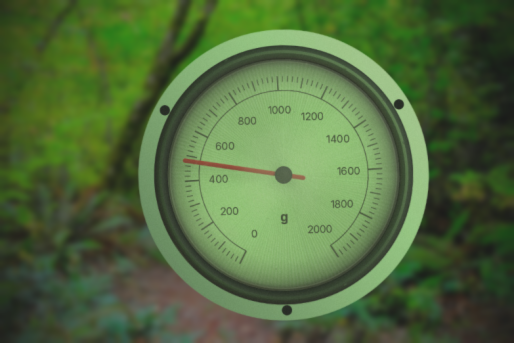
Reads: 480 (g)
